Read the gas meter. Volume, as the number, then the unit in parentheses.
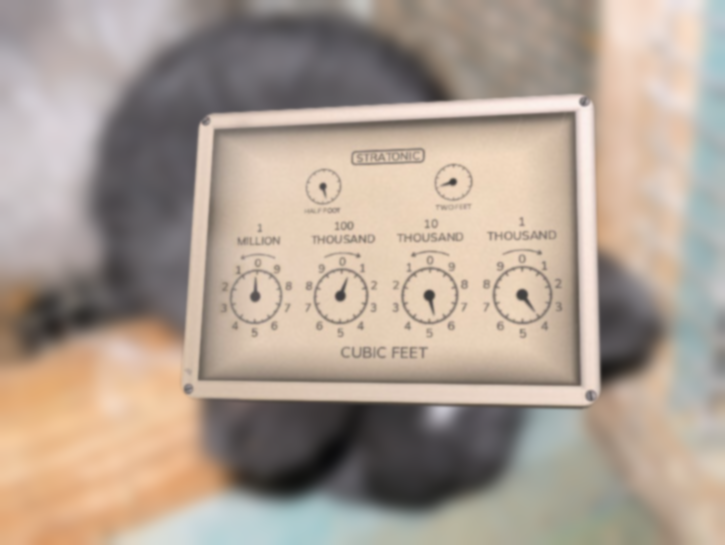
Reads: 5400 (ft³)
